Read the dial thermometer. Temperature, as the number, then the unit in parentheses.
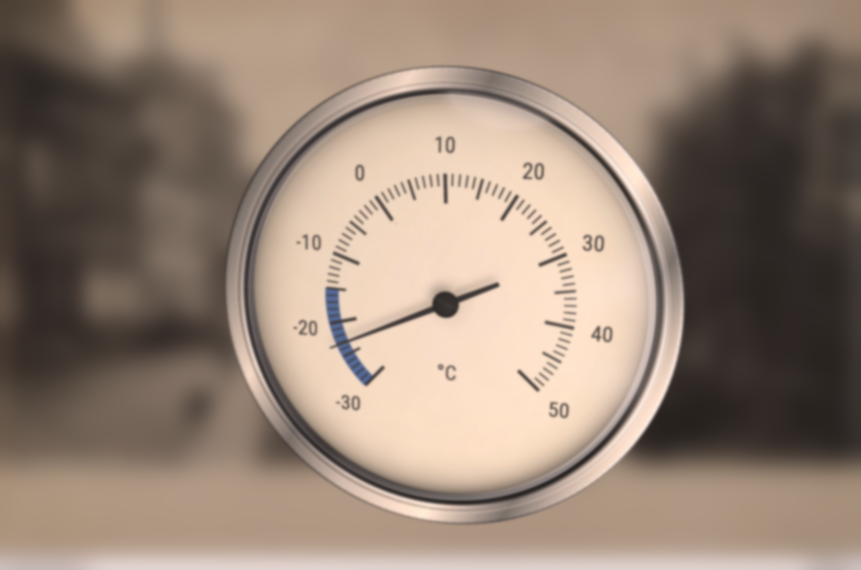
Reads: -23 (°C)
